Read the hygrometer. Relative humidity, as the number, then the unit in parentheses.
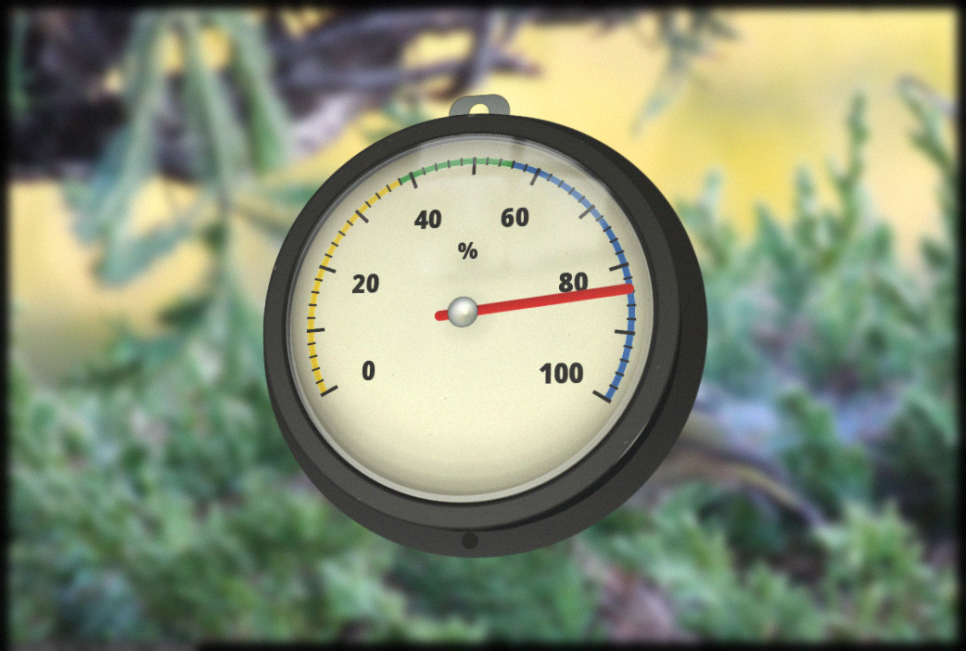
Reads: 84 (%)
